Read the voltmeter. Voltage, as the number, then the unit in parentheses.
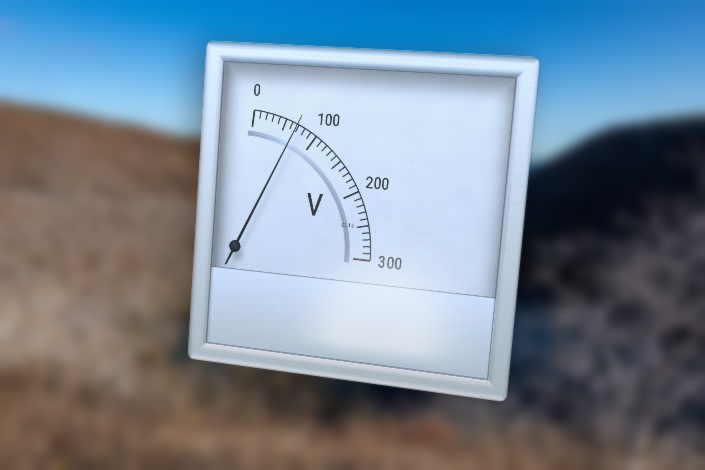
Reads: 70 (V)
